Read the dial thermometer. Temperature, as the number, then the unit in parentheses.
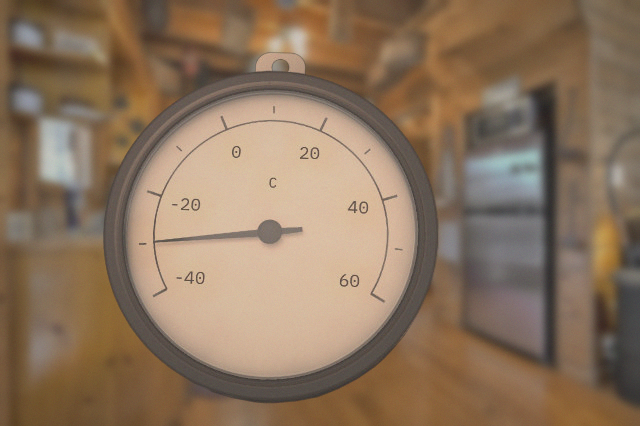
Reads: -30 (°C)
